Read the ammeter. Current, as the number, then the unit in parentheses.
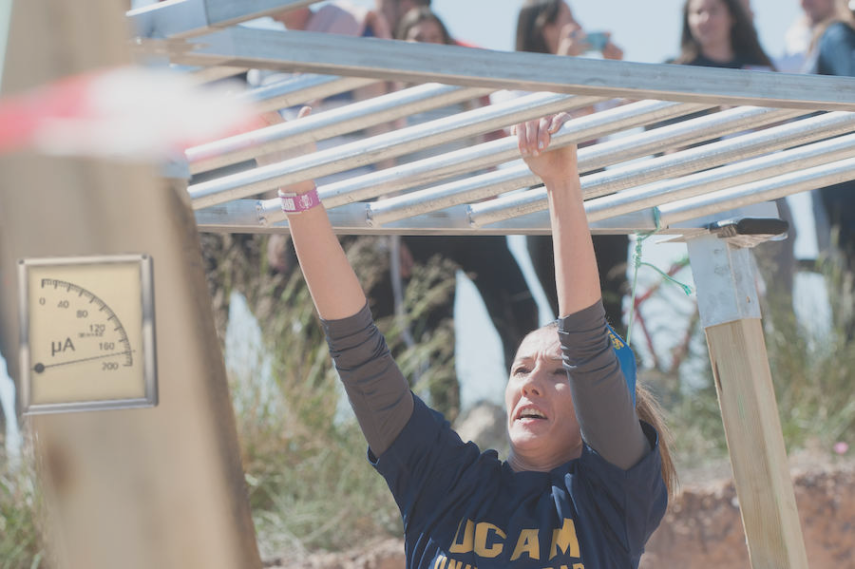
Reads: 180 (µA)
